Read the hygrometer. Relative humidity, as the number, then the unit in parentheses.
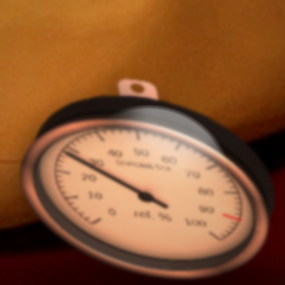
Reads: 30 (%)
